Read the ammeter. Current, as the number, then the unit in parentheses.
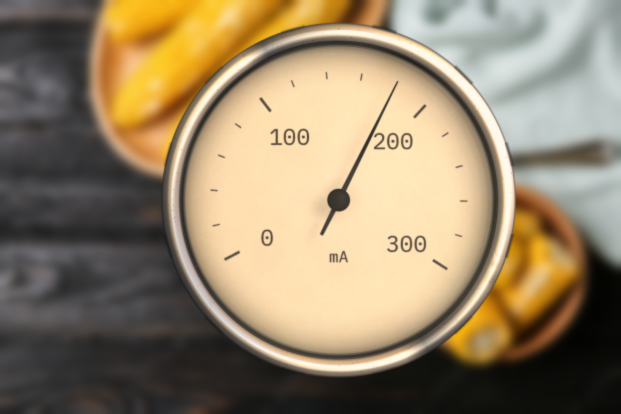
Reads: 180 (mA)
